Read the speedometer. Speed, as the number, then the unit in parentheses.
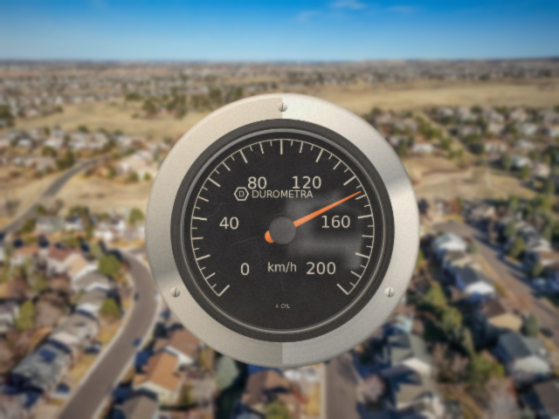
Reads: 147.5 (km/h)
